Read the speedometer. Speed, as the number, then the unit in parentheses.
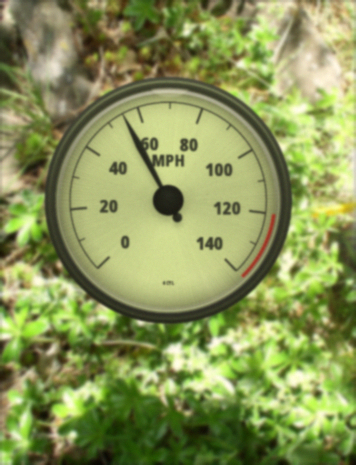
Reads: 55 (mph)
